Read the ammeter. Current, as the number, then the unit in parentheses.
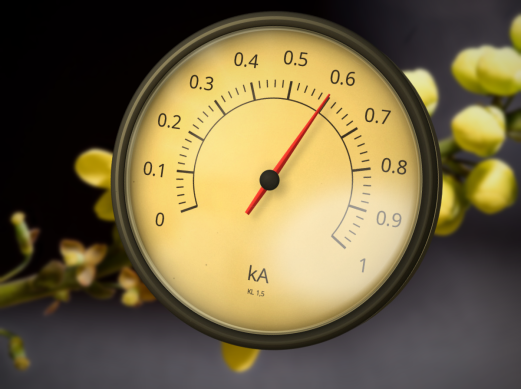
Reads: 0.6 (kA)
